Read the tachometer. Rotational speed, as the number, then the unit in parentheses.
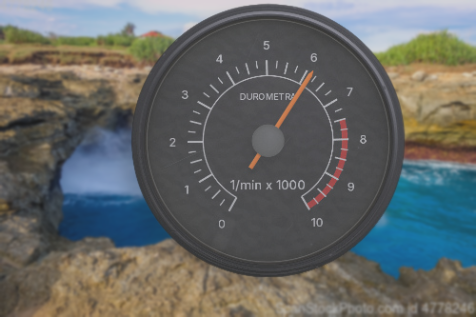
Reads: 6125 (rpm)
